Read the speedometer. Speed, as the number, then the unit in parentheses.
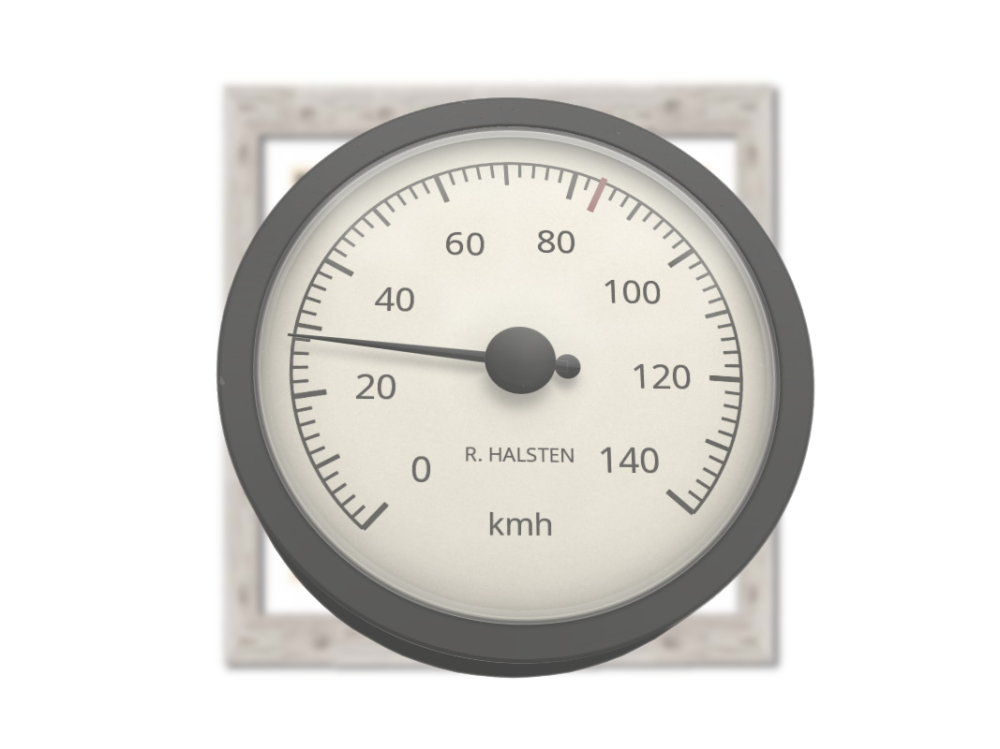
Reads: 28 (km/h)
